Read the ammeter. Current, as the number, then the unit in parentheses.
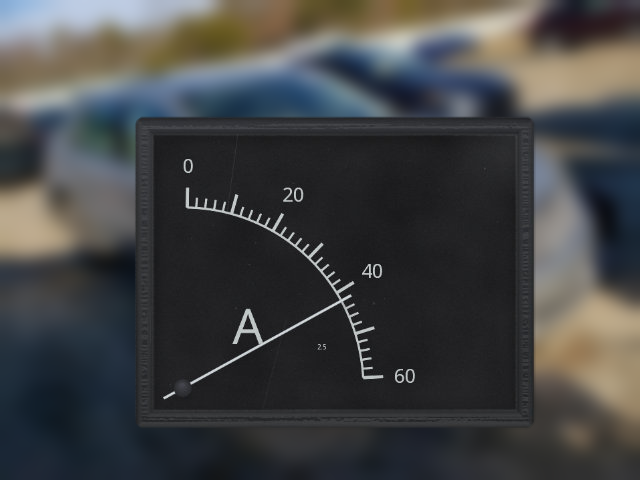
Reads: 42 (A)
